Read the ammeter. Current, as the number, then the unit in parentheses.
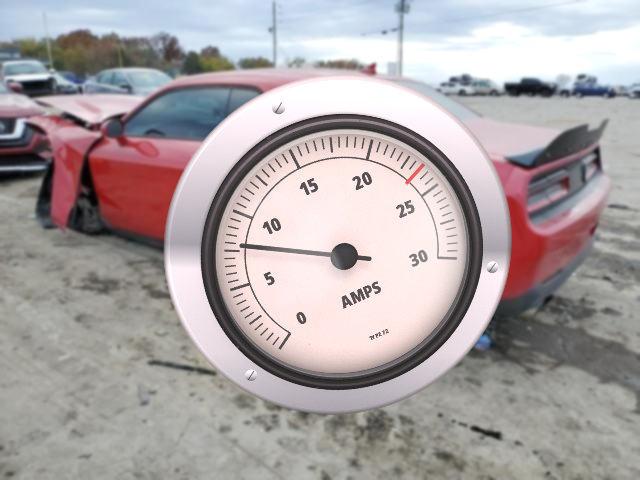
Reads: 8 (A)
